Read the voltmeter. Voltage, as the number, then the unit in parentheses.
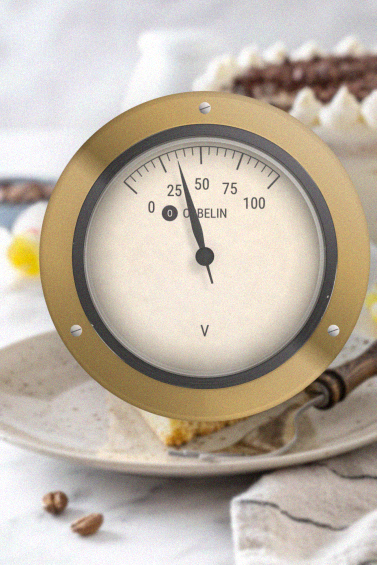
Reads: 35 (V)
